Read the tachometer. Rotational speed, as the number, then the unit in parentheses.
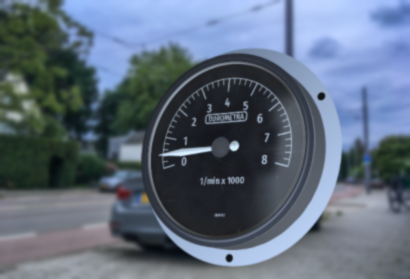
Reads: 400 (rpm)
